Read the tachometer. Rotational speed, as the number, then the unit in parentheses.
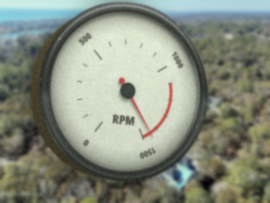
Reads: 1450 (rpm)
